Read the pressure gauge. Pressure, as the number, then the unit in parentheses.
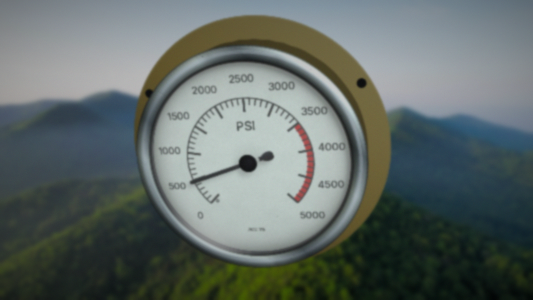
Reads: 500 (psi)
